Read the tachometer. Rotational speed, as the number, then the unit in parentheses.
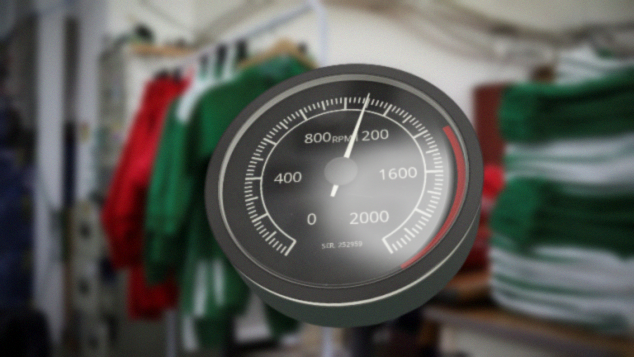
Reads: 1100 (rpm)
